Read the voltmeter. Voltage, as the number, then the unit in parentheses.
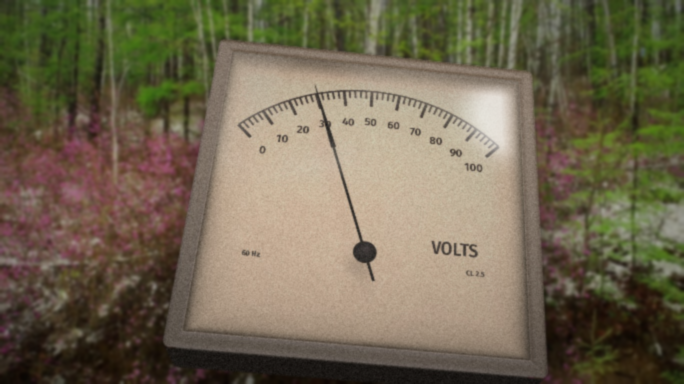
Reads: 30 (V)
